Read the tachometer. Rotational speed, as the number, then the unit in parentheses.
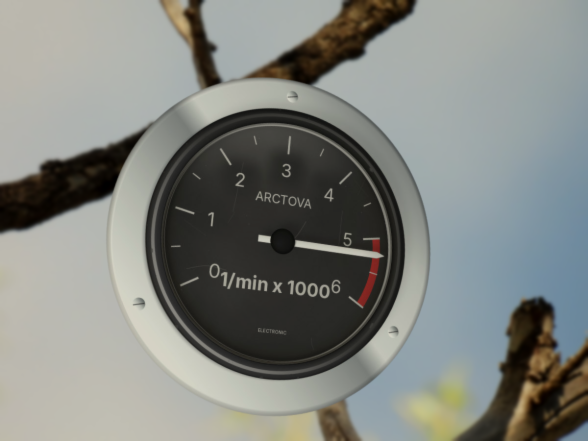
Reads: 5250 (rpm)
